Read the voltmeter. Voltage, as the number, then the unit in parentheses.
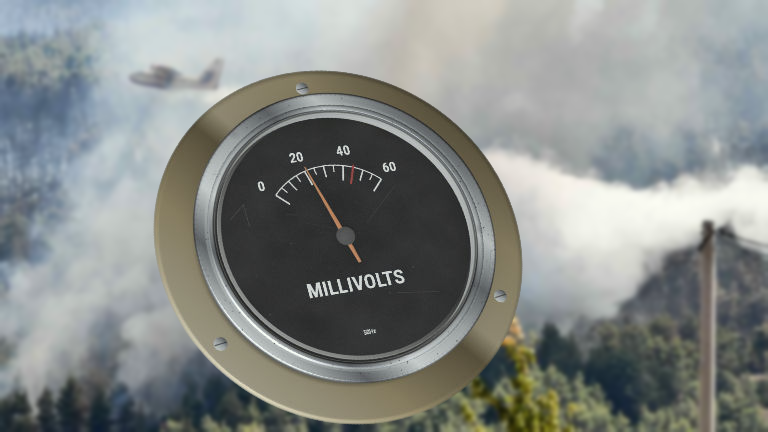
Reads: 20 (mV)
